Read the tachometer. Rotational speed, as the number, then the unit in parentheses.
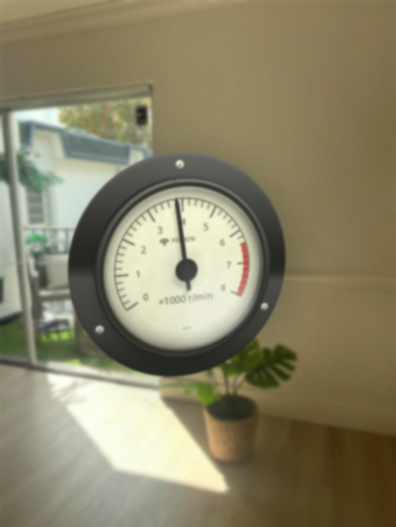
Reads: 3800 (rpm)
